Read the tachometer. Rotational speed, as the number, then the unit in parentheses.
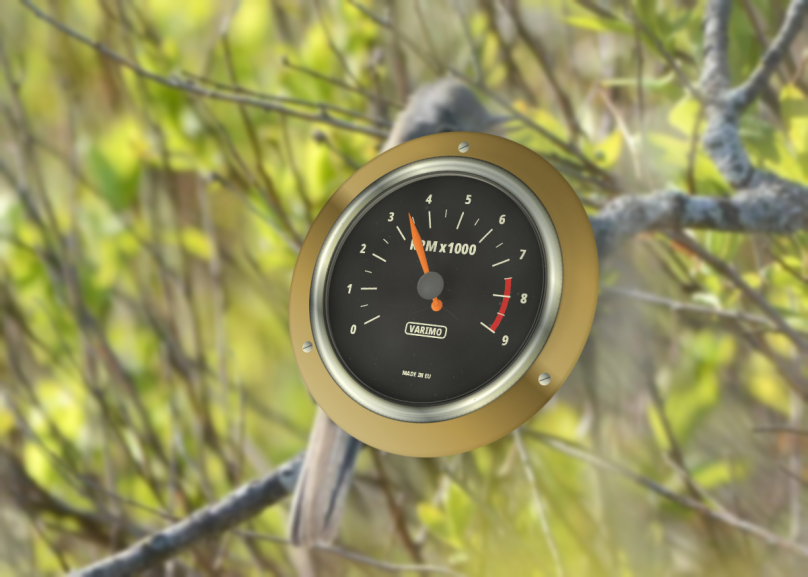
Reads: 3500 (rpm)
